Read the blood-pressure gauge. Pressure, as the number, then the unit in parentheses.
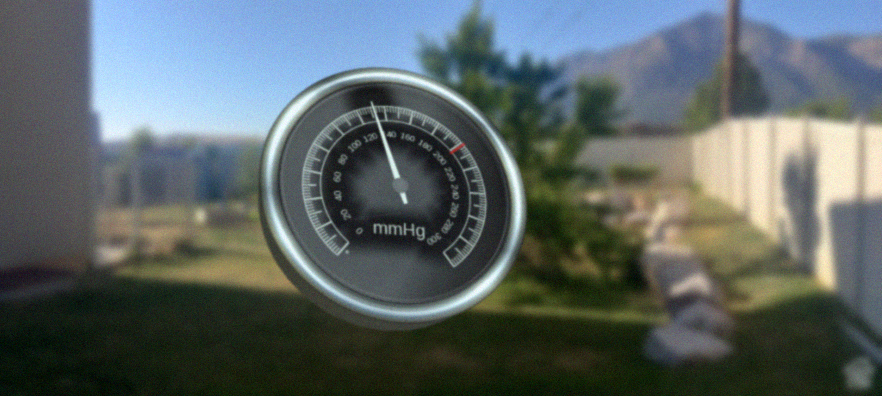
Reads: 130 (mmHg)
